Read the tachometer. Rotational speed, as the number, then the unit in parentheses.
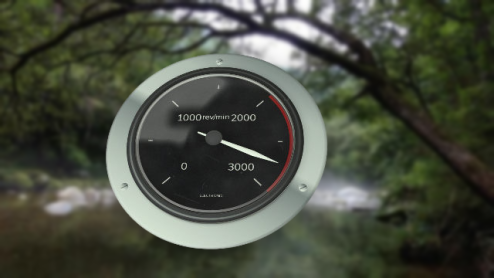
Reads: 2750 (rpm)
